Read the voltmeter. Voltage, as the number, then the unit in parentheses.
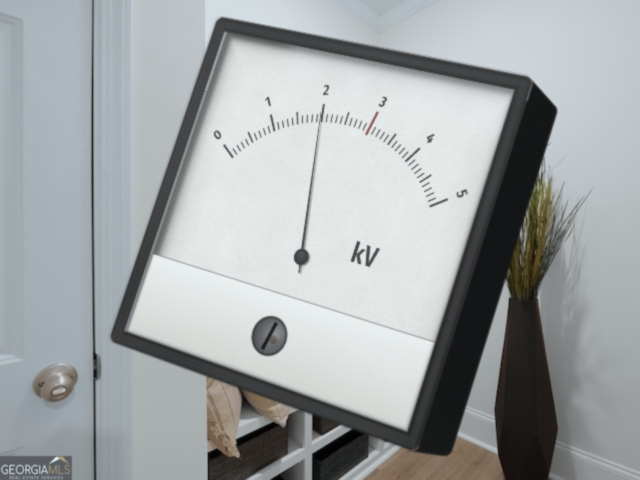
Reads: 2 (kV)
